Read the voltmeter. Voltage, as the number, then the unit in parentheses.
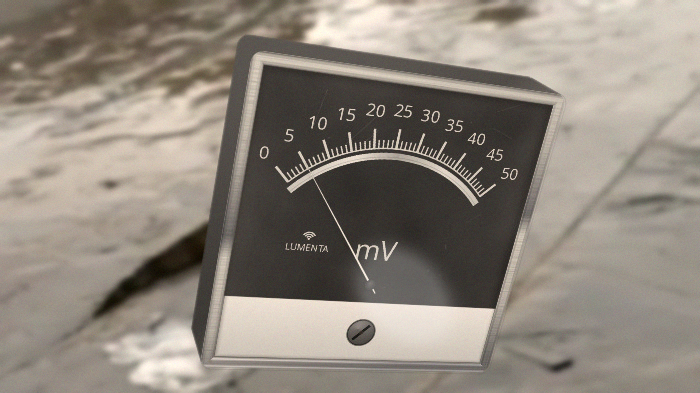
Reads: 5 (mV)
